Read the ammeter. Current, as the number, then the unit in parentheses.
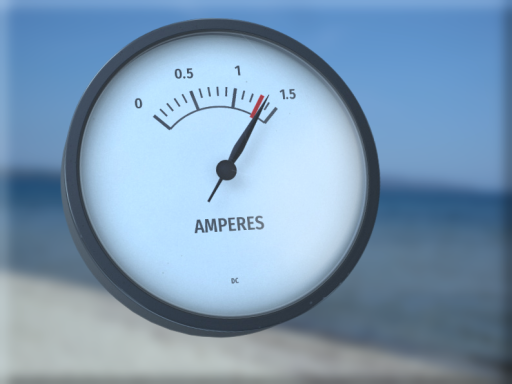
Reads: 1.35 (A)
